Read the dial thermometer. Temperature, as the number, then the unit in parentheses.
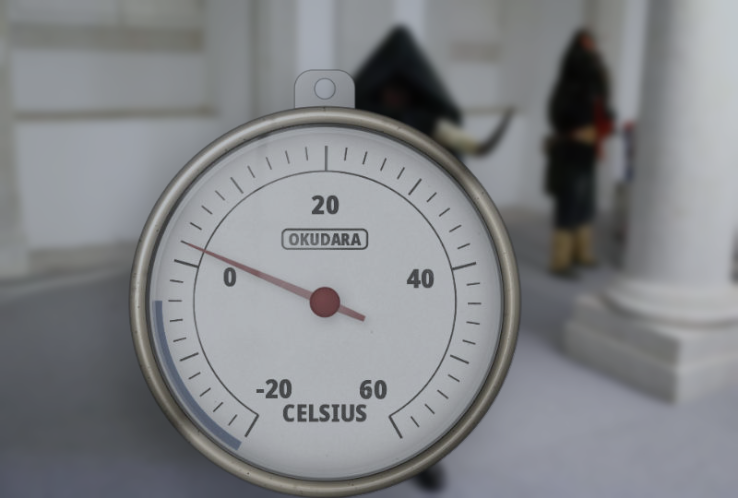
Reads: 2 (°C)
